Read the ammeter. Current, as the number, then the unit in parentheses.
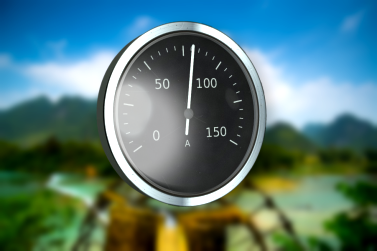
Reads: 80 (A)
